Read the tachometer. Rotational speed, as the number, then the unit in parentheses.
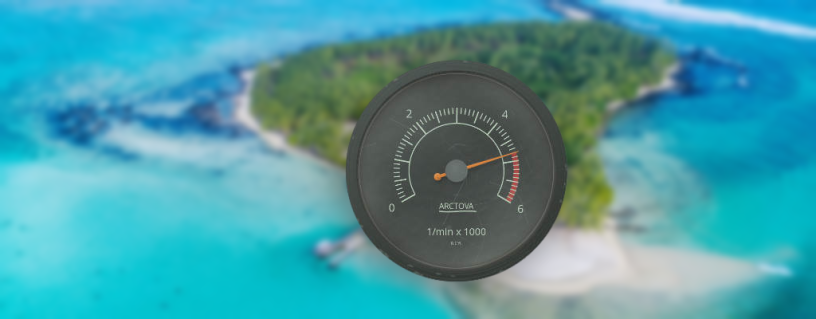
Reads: 4800 (rpm)
